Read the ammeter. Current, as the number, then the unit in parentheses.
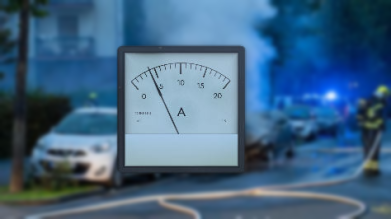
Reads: 4 (A)
